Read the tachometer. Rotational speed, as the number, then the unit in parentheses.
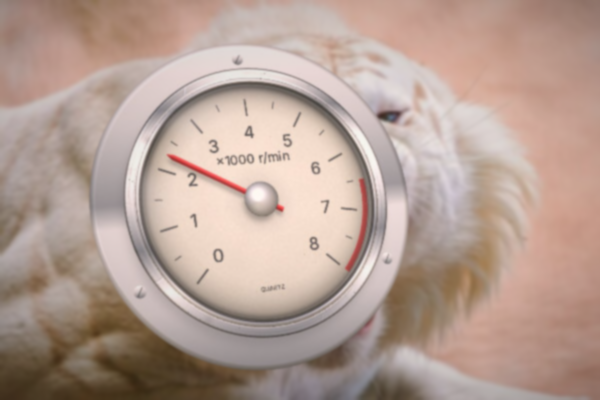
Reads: 2250 (rpm)
